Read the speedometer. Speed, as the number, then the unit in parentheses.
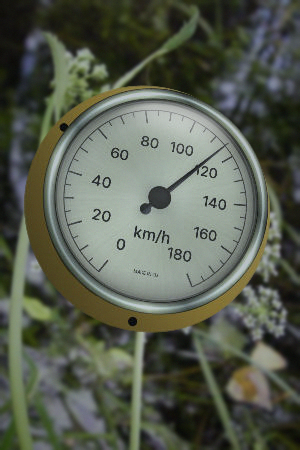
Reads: 115 (km/h)
